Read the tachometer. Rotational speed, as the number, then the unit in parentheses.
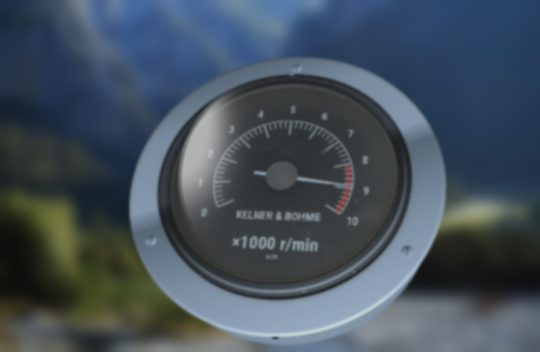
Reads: 9000 (rpm)
